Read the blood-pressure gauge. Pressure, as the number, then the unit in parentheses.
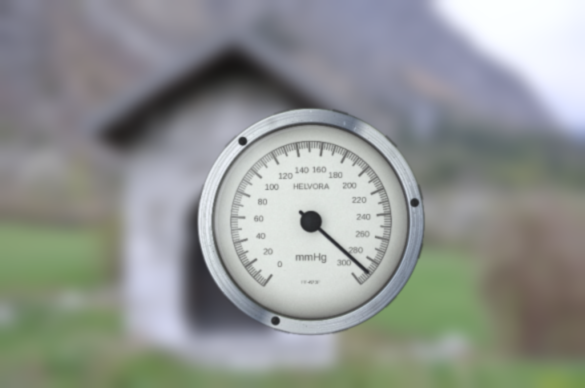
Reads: 290 (mmHg)
